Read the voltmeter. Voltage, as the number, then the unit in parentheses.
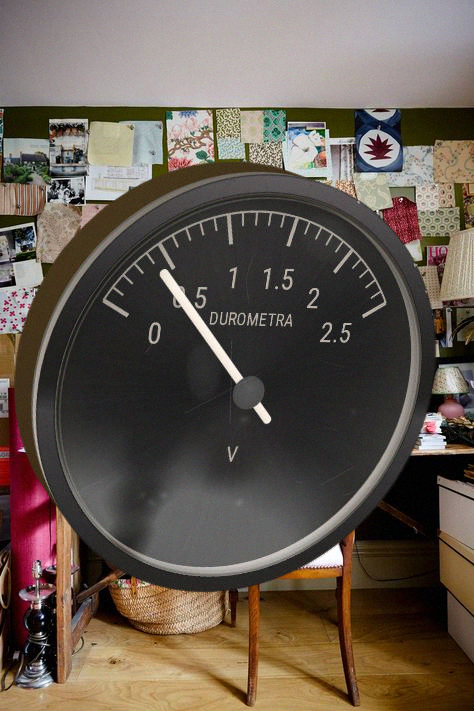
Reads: 0.4 (V)
